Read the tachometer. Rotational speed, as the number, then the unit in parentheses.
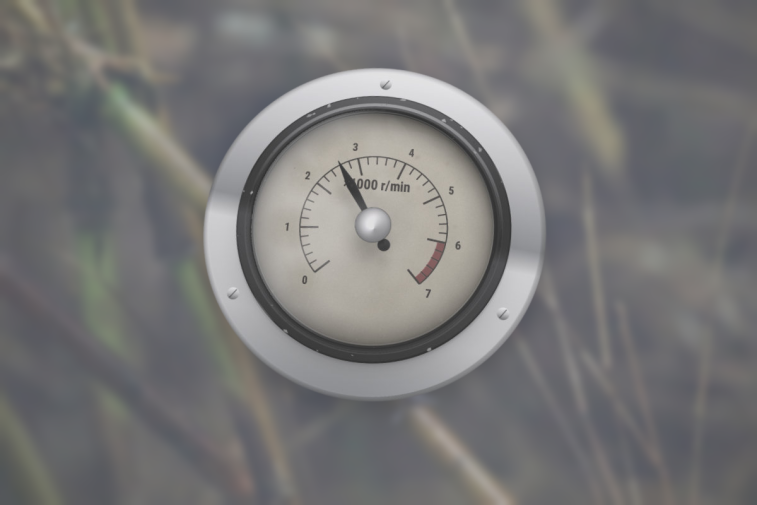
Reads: 2600 (rpm)
